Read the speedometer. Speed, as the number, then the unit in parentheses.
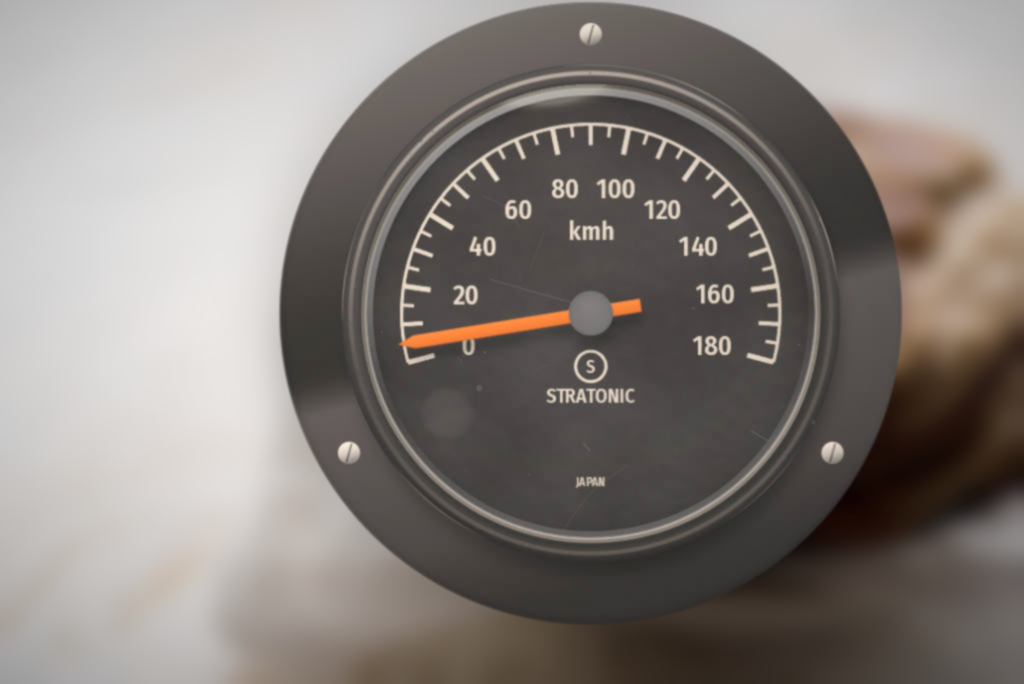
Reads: 5 (km/h)
